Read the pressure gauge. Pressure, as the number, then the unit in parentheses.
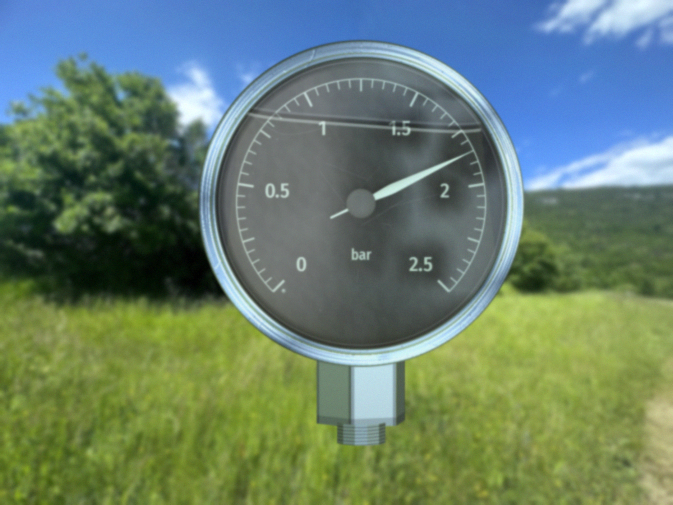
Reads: 1.85 (bar)
